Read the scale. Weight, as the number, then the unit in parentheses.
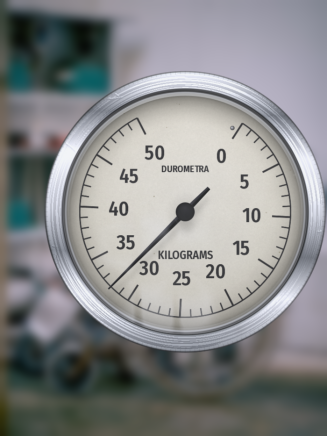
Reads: 32 (kg)
